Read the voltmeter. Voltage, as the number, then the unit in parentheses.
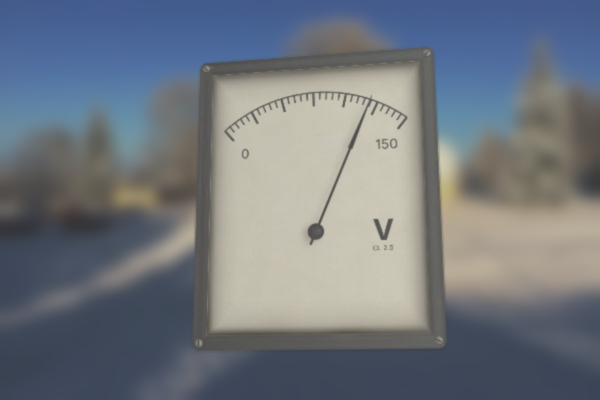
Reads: 120 (V)
